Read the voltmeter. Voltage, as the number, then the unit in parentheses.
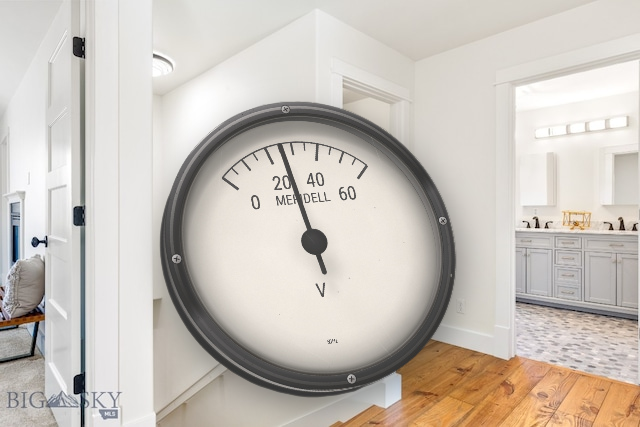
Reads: 25 (V)
